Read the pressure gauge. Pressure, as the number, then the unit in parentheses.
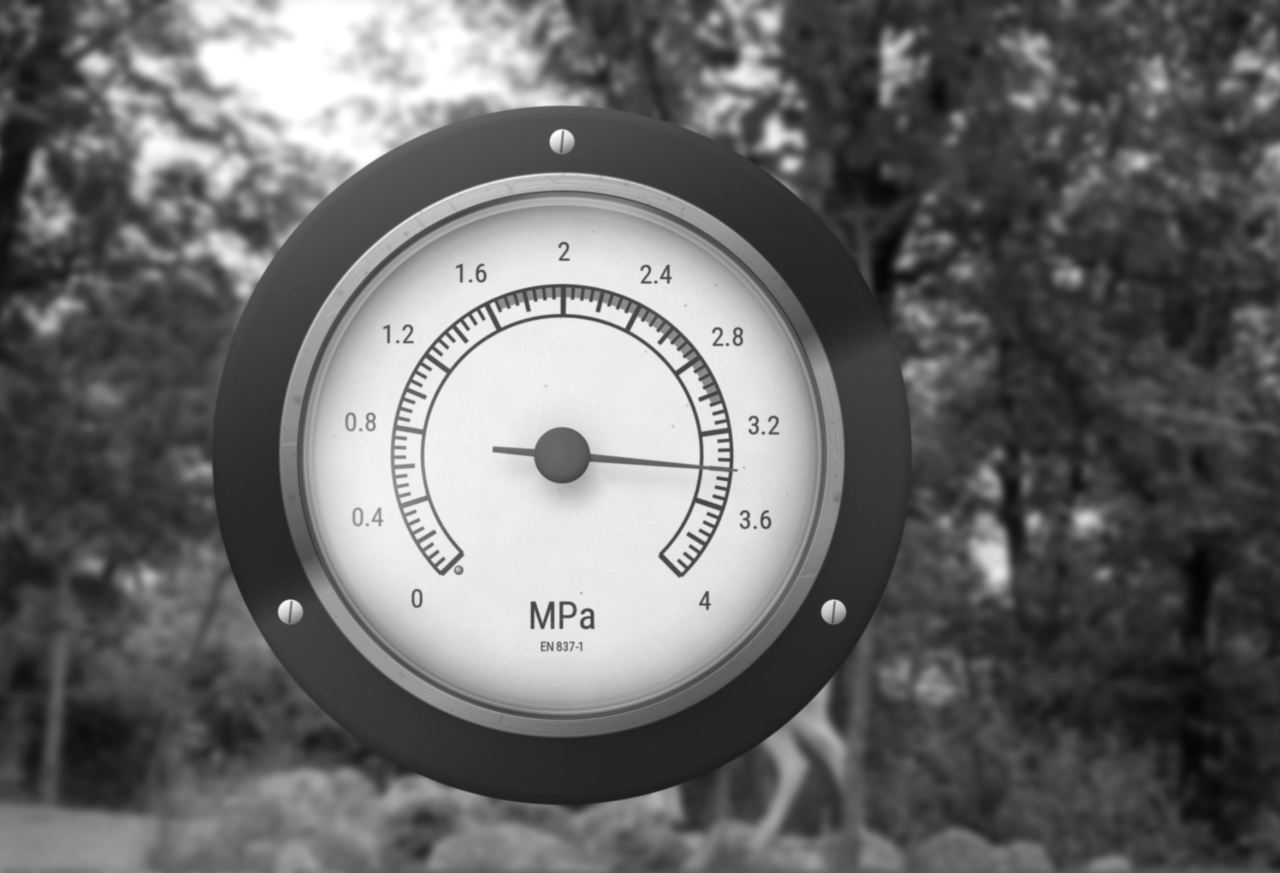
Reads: 3.4 (MPa)
